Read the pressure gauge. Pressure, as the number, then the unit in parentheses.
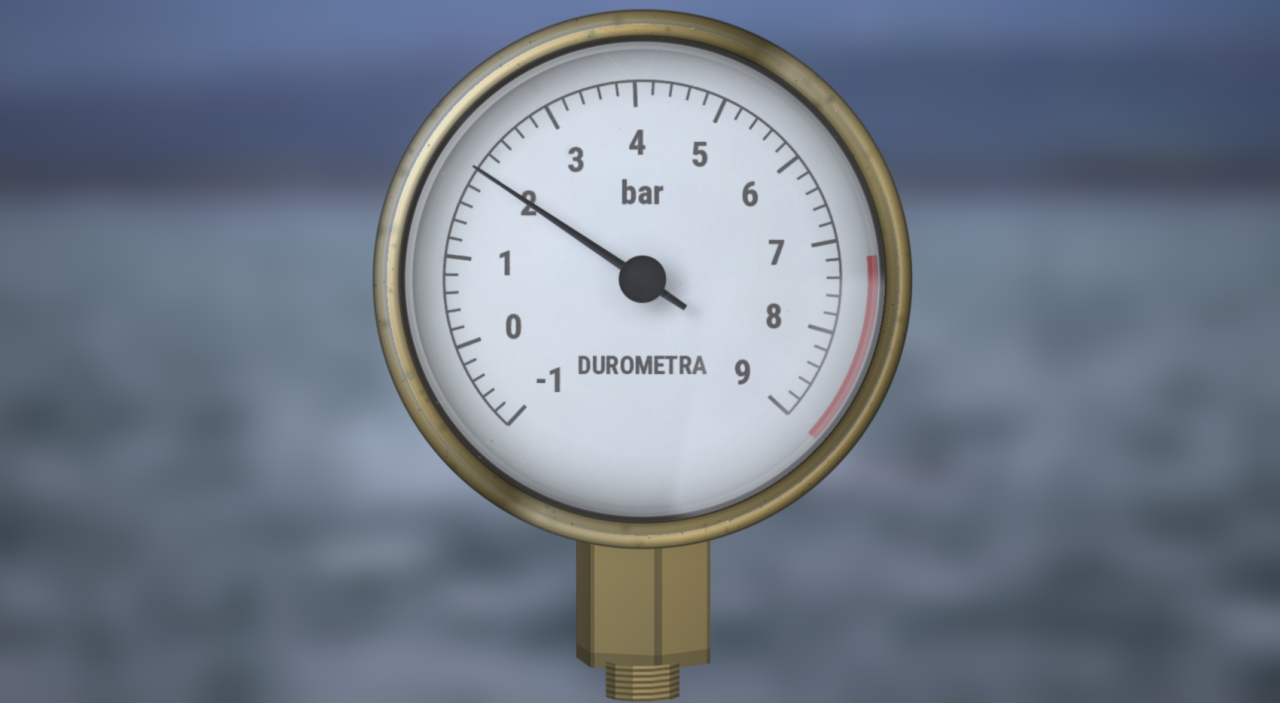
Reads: 2 (bar)
